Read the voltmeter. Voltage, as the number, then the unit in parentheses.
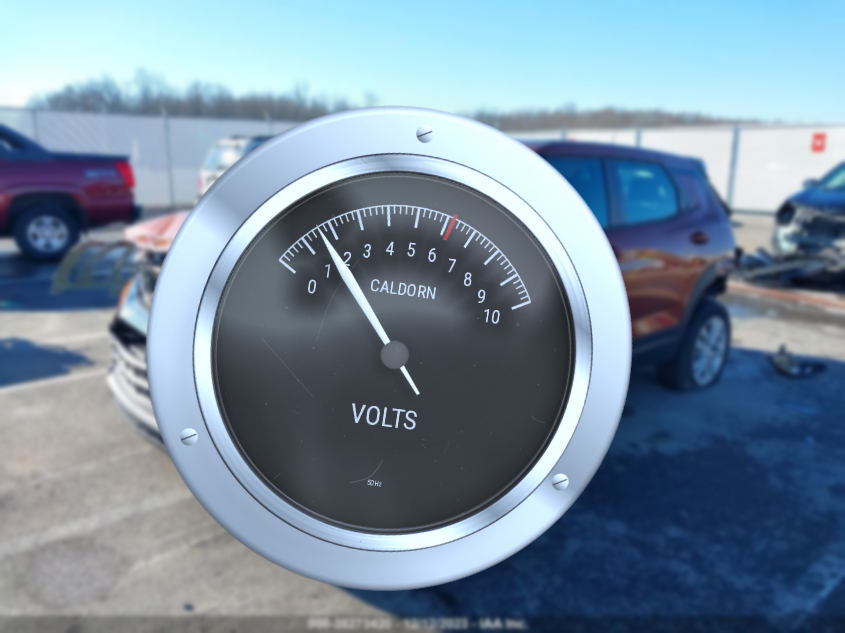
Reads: 1.6 (V)
